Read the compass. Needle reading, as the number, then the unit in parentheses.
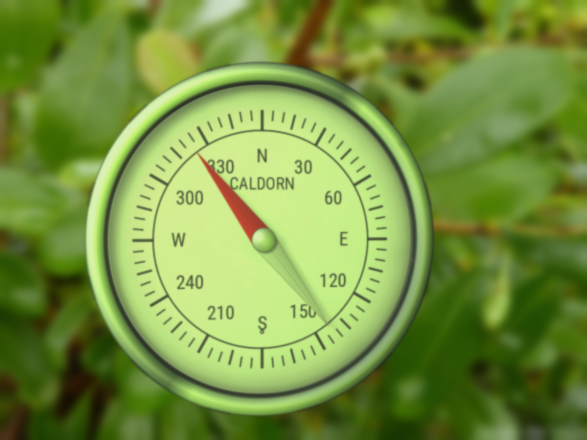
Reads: 322.5 (°)
